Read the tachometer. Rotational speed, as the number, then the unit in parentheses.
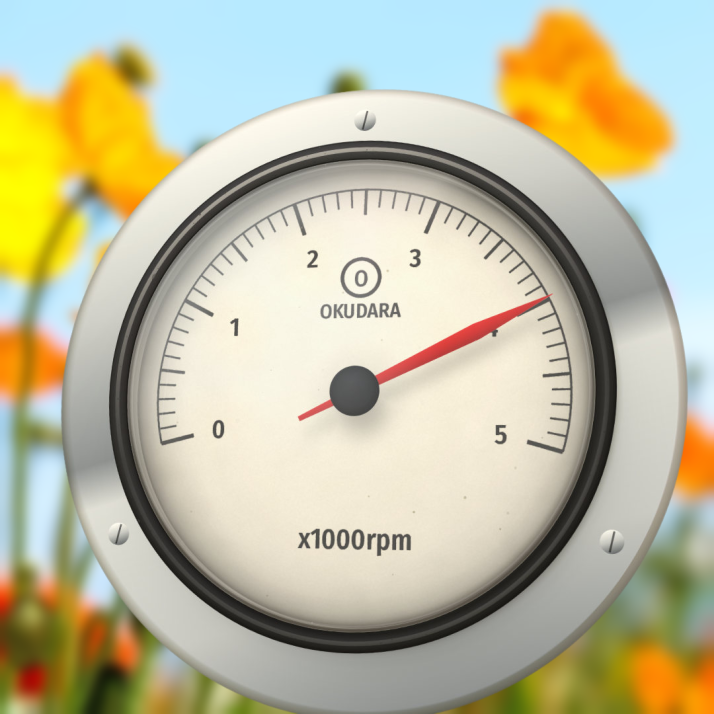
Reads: 4000 (rpm)
